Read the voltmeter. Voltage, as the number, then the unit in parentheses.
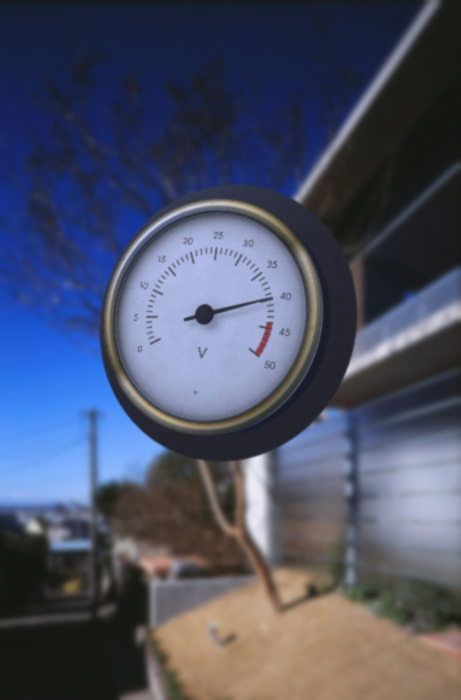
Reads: 40 (V)
